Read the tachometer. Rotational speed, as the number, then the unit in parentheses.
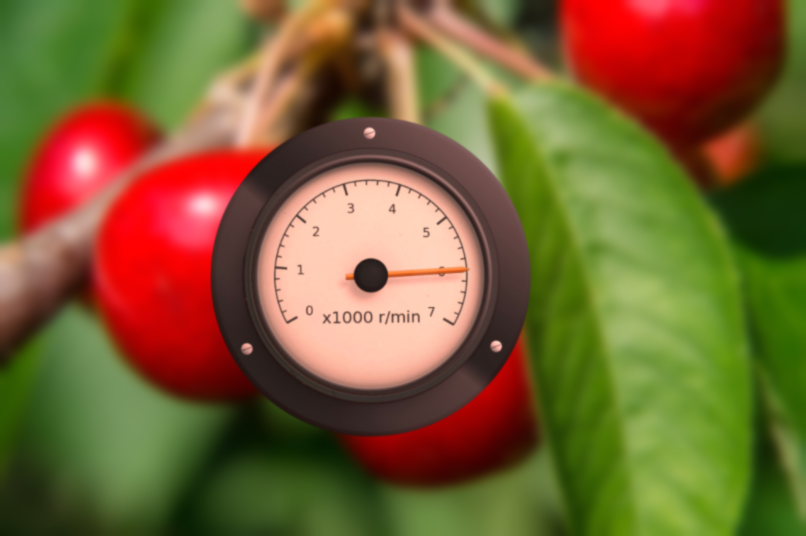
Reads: 6000 (rpm)
